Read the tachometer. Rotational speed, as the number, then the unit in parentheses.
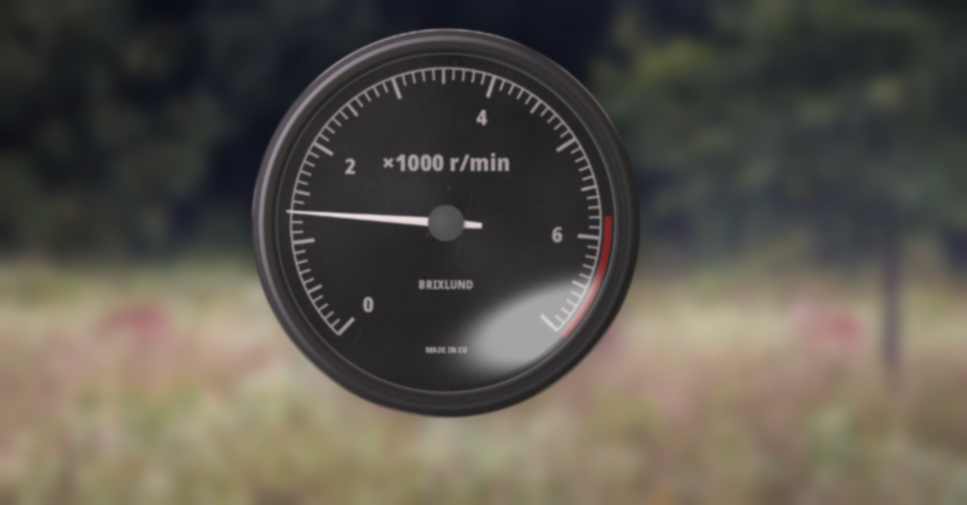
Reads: 1300 (rpm)
